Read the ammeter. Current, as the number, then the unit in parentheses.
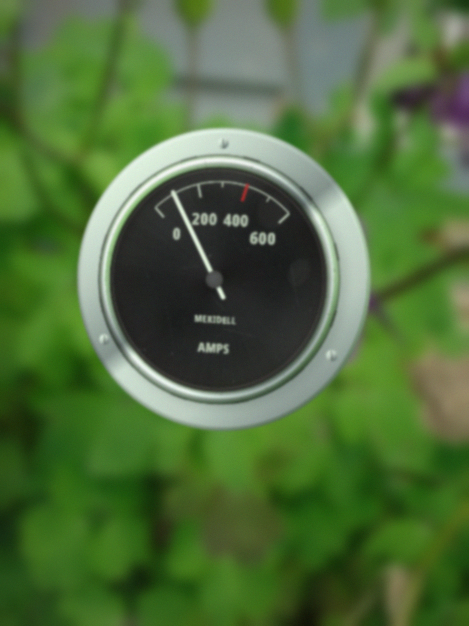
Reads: 100 (A)
